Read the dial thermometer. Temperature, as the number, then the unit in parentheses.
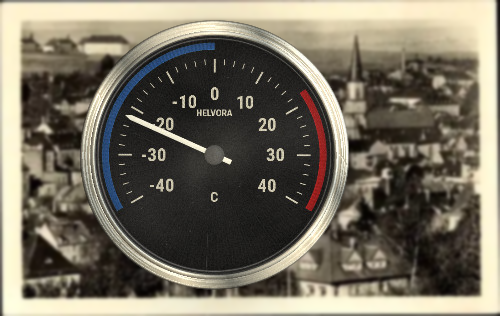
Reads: -22 (°C)
